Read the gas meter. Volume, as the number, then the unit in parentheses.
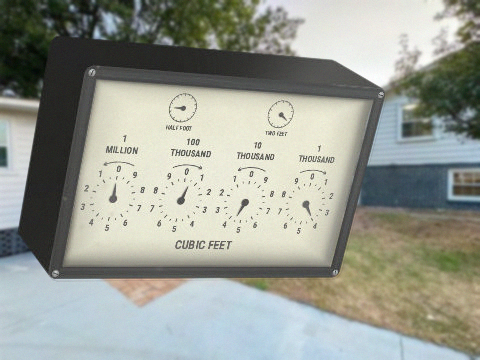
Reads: 4400 (ft³)
